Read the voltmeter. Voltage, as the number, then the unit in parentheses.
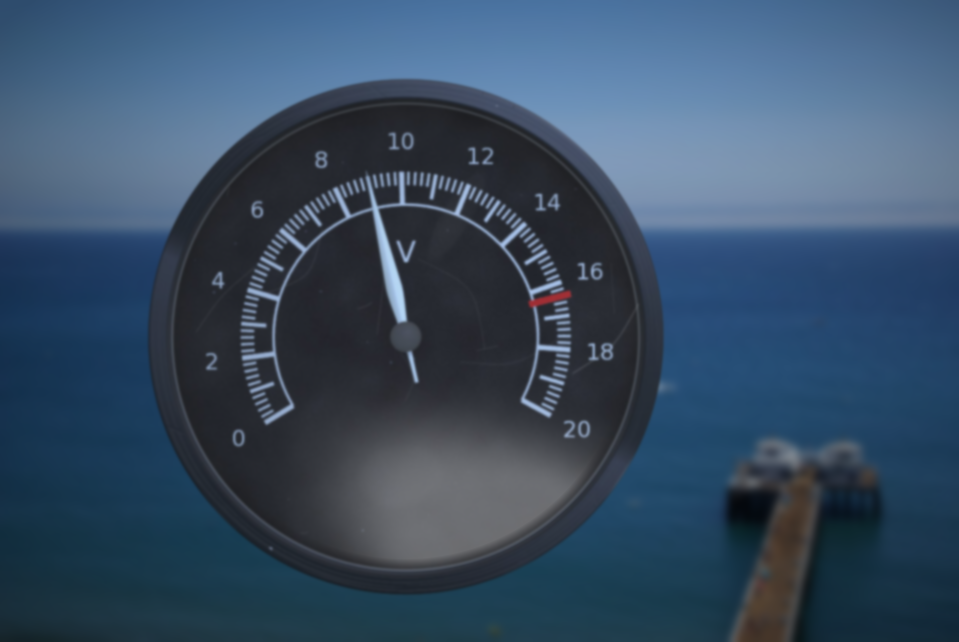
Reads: 9 (V)
